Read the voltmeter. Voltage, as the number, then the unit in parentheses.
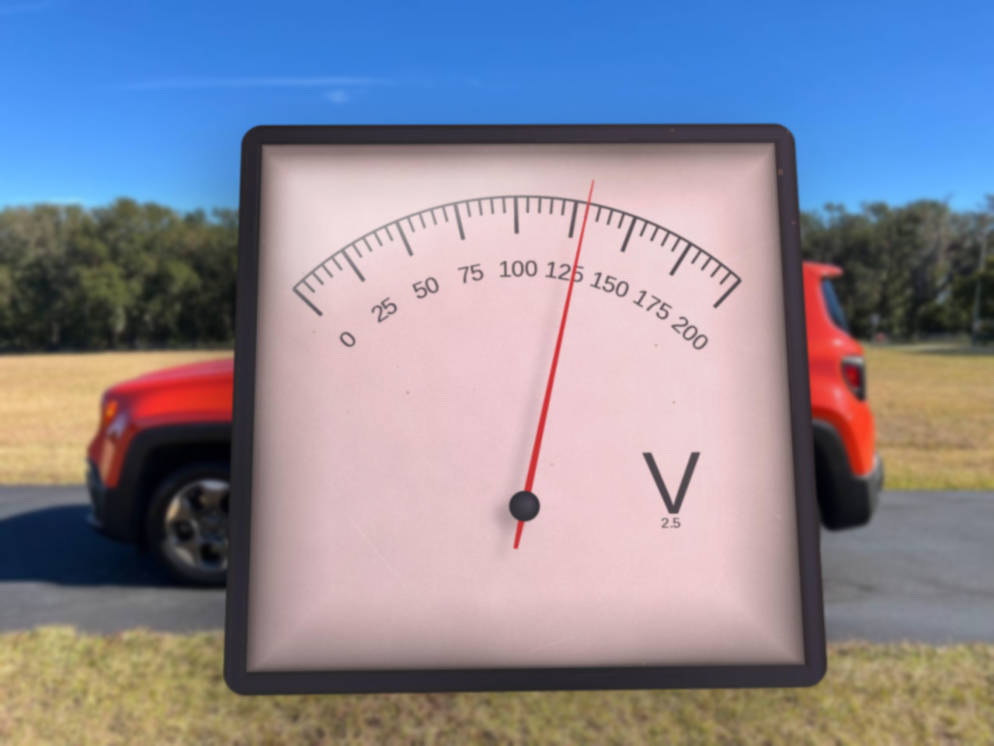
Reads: 130 (V)
